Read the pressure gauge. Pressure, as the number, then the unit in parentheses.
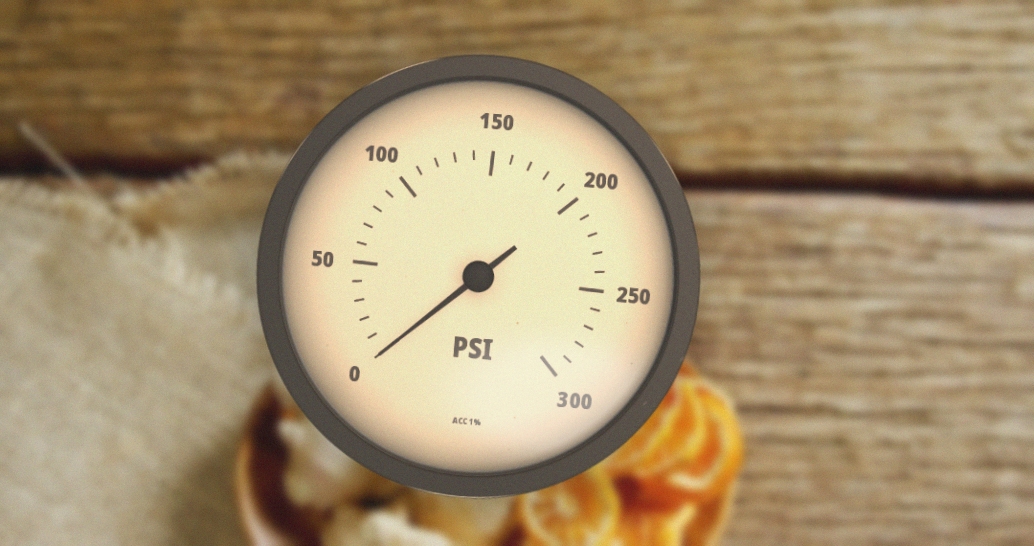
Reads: 0 (psi)
